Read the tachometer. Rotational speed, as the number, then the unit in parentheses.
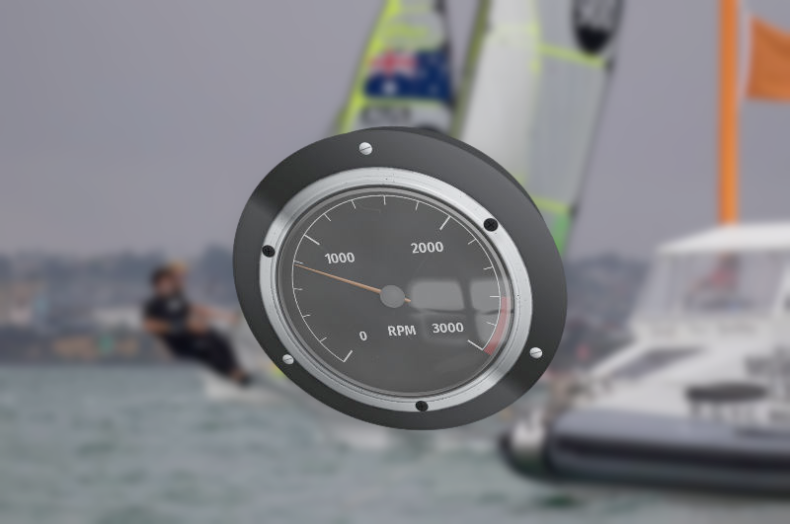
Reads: 800 (rpm)
